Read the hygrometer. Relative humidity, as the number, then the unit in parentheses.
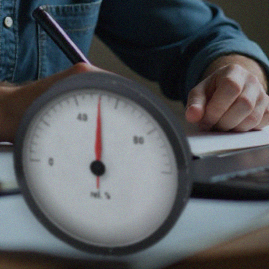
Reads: 52 (%)
